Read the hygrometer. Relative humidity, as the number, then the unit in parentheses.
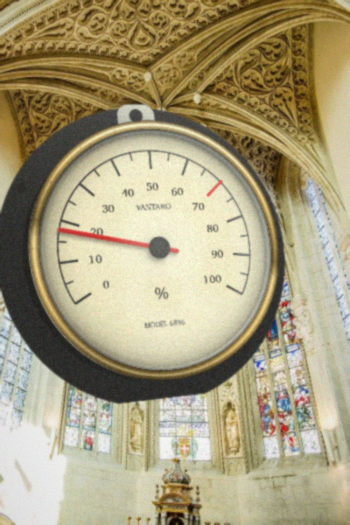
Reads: 17.5 (%)
